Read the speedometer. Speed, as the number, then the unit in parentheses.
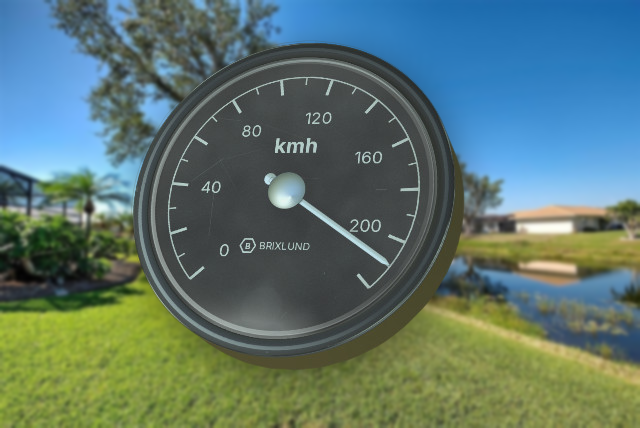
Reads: 210 (km/h)
